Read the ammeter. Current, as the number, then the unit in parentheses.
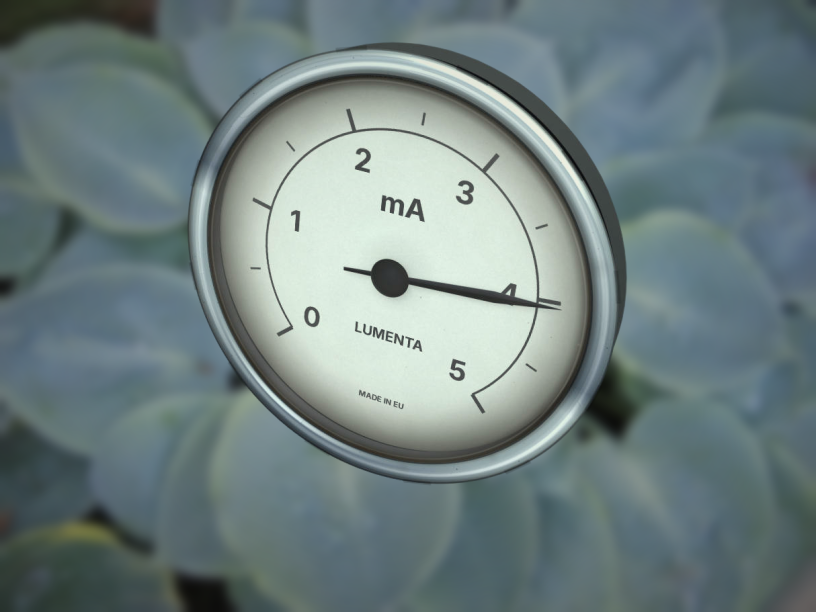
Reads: 4 (mA)
